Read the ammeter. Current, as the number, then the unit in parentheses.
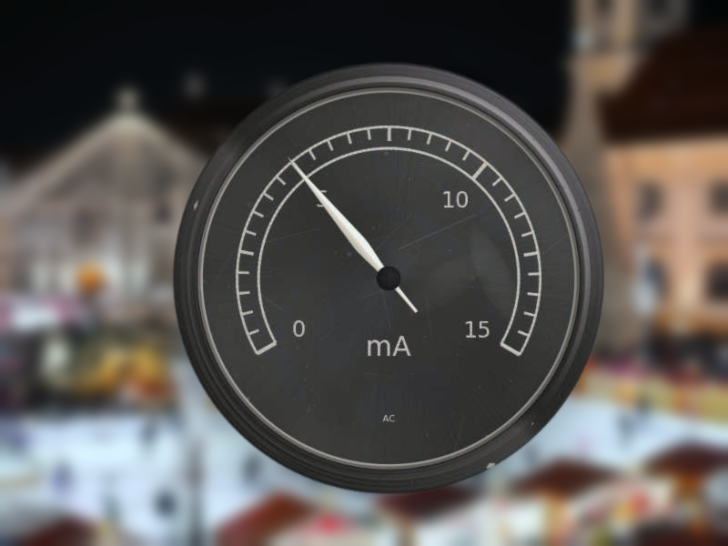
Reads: 5 (mA)
